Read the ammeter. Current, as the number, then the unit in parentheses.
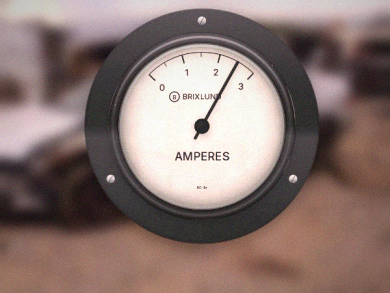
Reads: 2.5 (A)
